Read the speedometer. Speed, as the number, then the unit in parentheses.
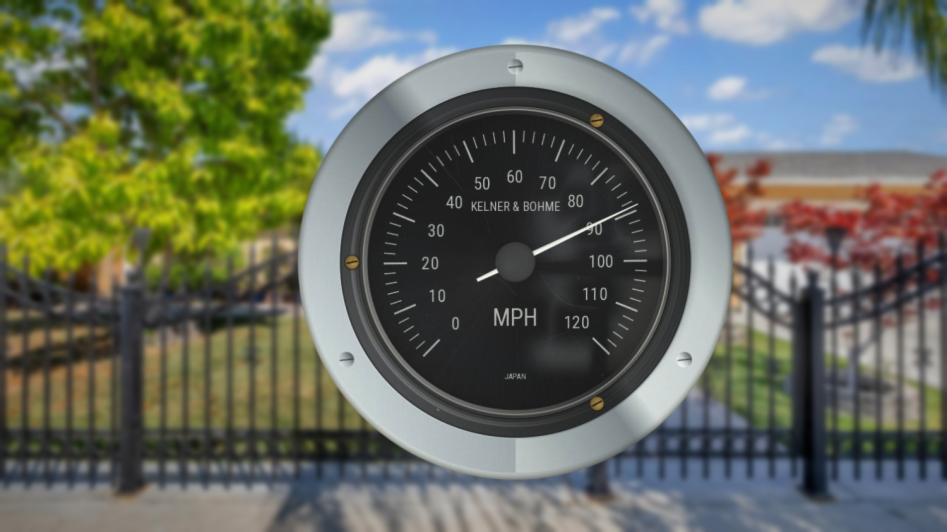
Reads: 89 (mph)
